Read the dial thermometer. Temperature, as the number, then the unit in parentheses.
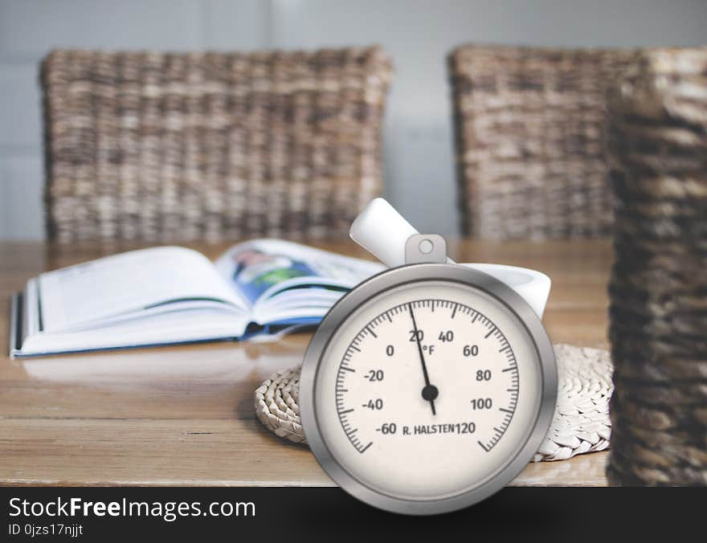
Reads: 20 (°F)
